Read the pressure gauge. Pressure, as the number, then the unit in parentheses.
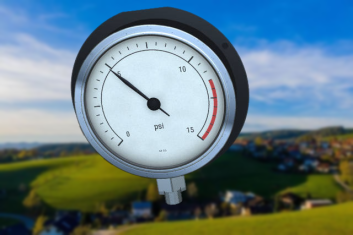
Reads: 5 (psi)
